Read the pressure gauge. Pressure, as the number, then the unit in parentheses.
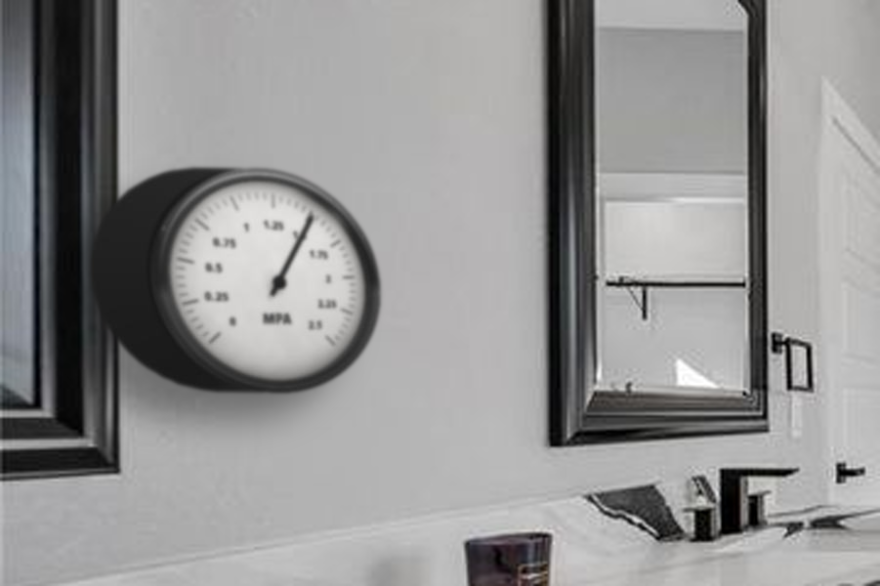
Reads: 1.5 (MPa)
